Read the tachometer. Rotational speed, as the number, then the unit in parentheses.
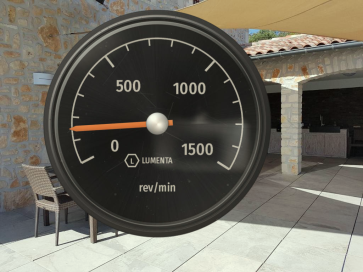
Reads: 150 (rpm)
